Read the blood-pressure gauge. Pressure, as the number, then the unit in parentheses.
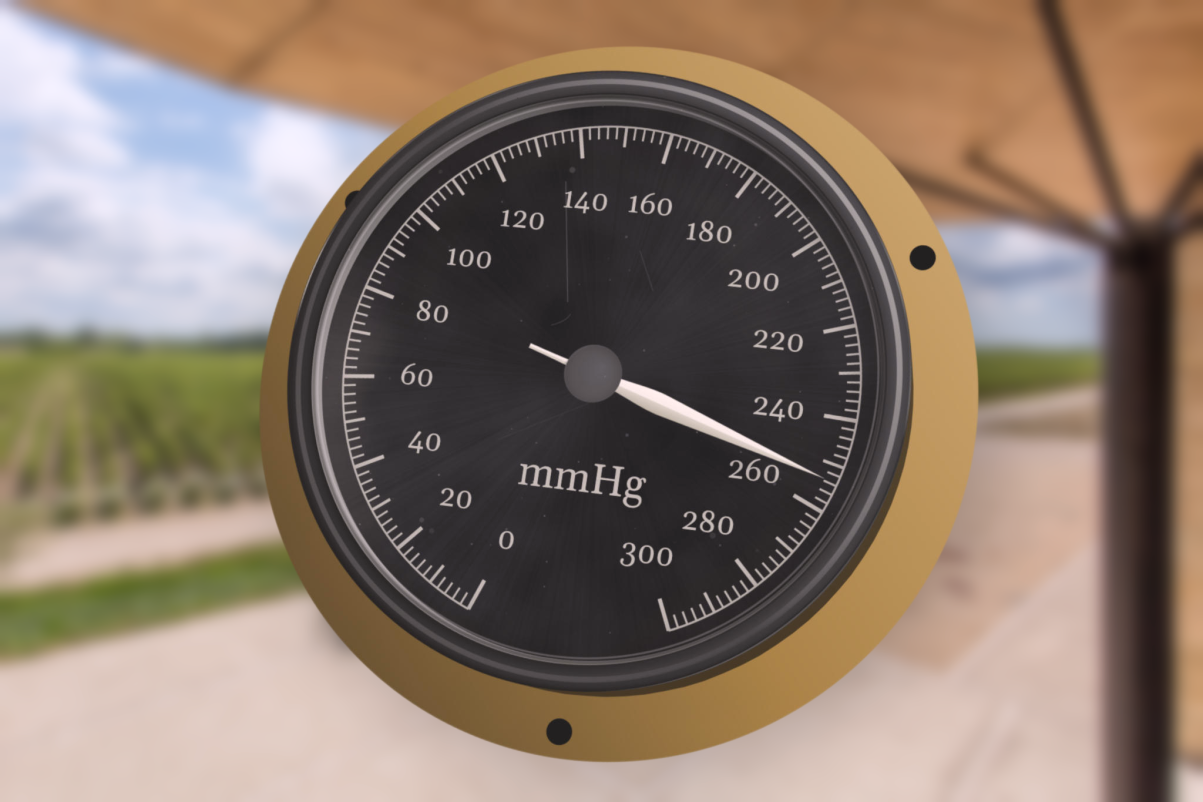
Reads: 254 (mmHg)
